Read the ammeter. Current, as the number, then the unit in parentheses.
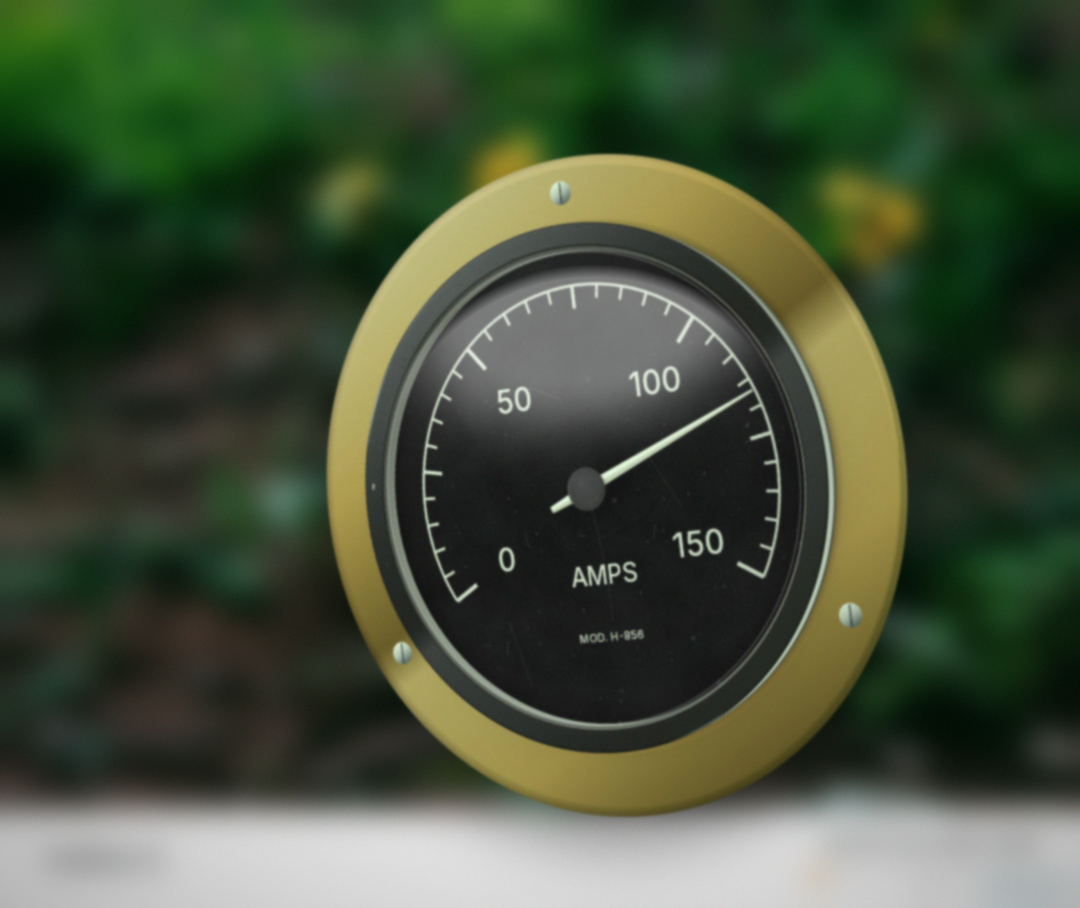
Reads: 117.5 (A)
